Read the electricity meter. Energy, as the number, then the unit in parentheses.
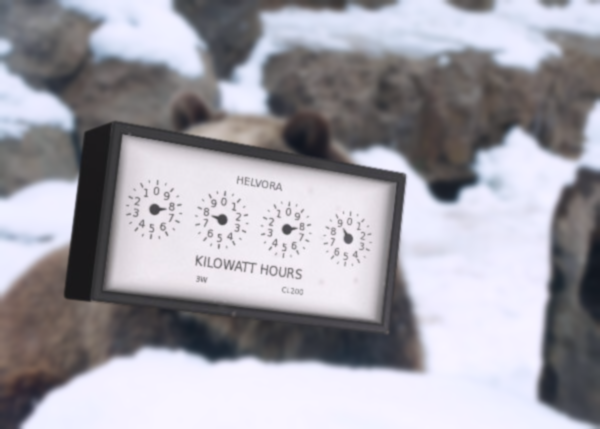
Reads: 7779 (kWh)
